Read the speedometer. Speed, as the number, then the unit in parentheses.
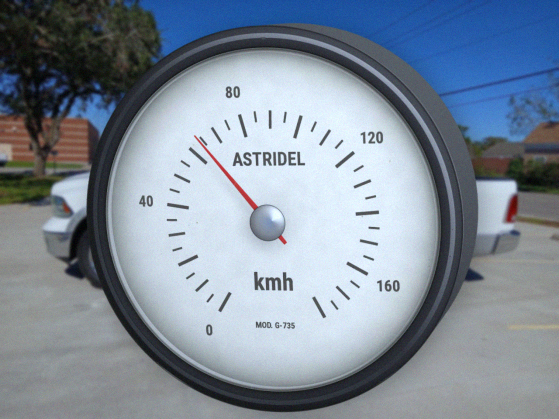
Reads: 65 (km/h)
